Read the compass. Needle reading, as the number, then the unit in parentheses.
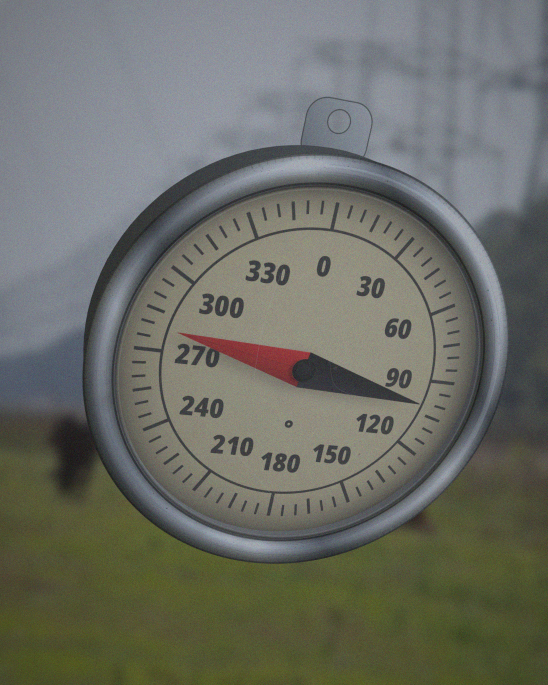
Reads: 280 (°)
